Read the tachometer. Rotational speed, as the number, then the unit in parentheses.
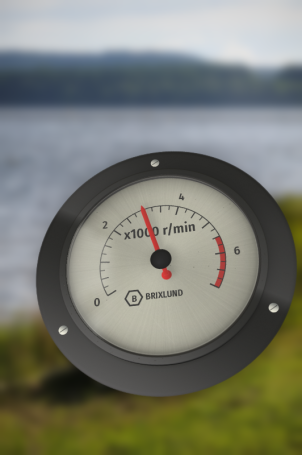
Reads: 3000 (rpm)
